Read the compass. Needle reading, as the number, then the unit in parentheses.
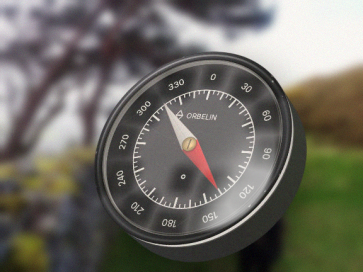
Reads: 135 (°)
